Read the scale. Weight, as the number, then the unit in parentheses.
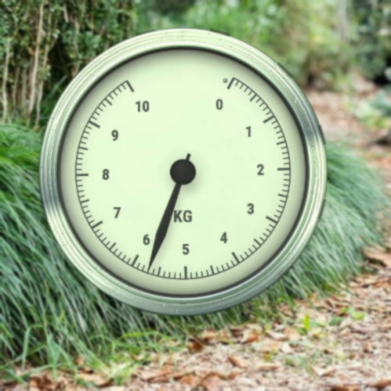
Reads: 5.7 (kg)
